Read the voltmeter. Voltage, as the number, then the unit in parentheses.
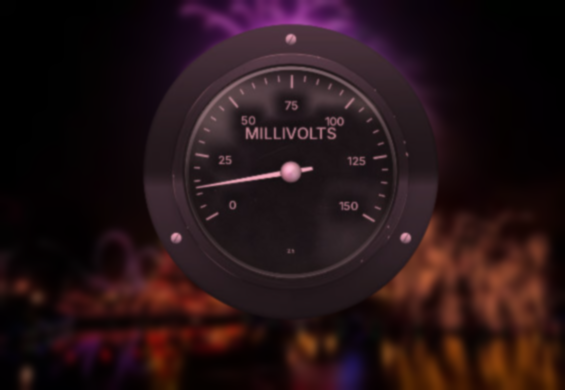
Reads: 12.5 (mV)
